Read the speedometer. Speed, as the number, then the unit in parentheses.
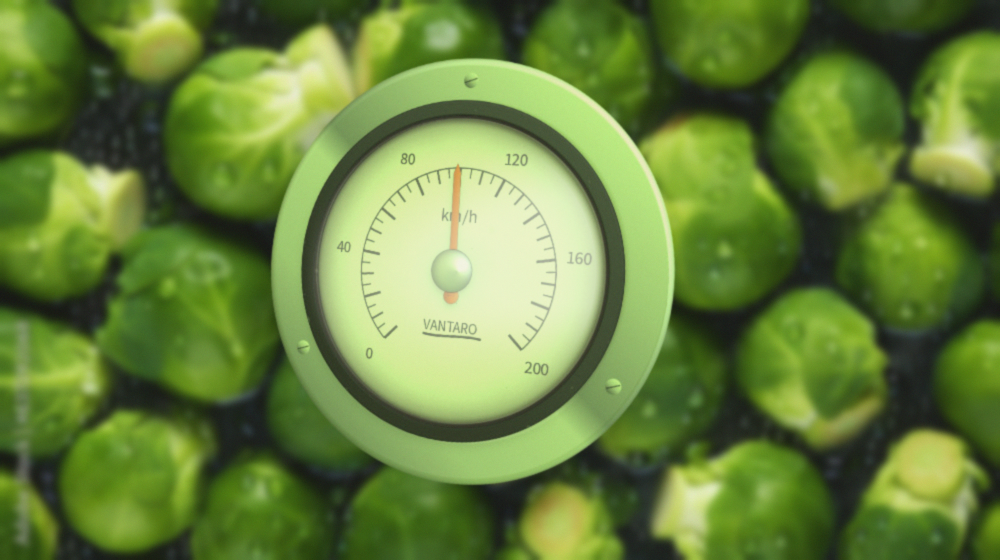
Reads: 100 (km/h)
